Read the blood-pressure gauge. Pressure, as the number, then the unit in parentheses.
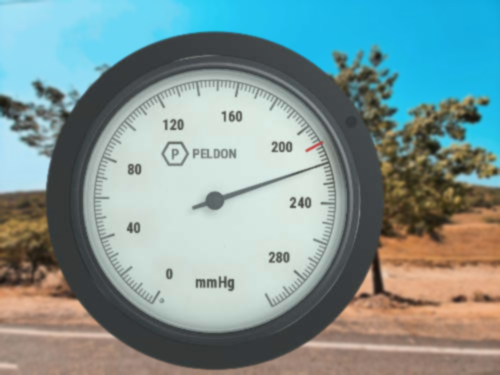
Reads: 220 (mmHg)
